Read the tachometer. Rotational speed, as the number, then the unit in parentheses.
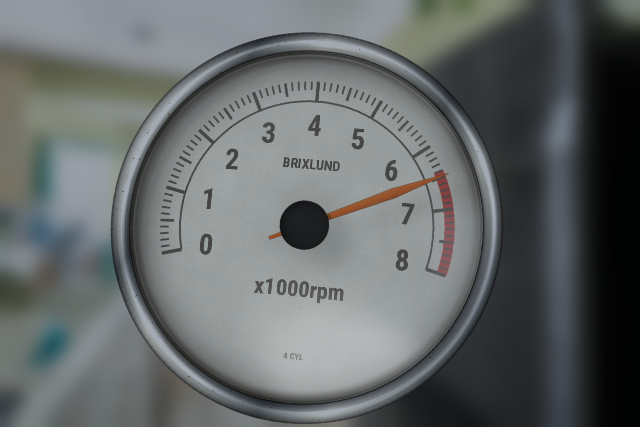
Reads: 6500 (rpm)
